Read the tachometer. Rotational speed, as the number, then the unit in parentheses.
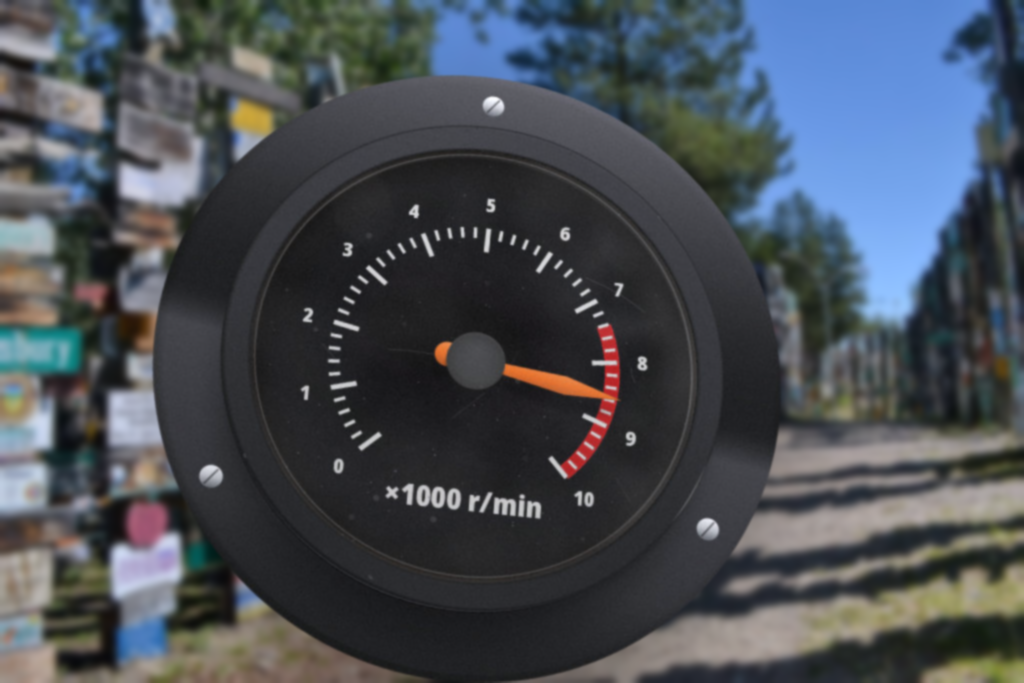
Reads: 8600 (rpm)
